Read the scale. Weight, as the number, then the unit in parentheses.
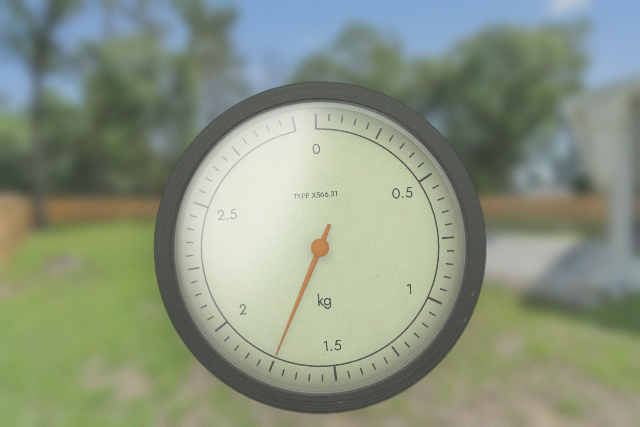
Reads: 1.75 (kg)
